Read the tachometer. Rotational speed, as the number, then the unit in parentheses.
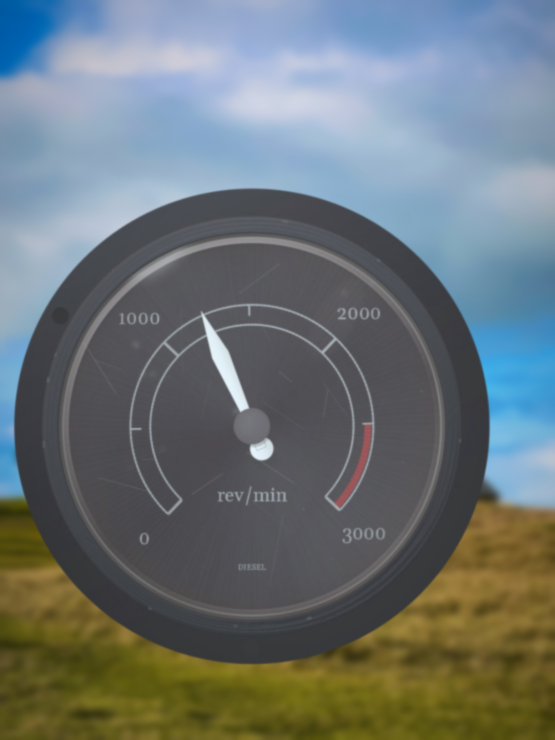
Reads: 1250 (rpm)
